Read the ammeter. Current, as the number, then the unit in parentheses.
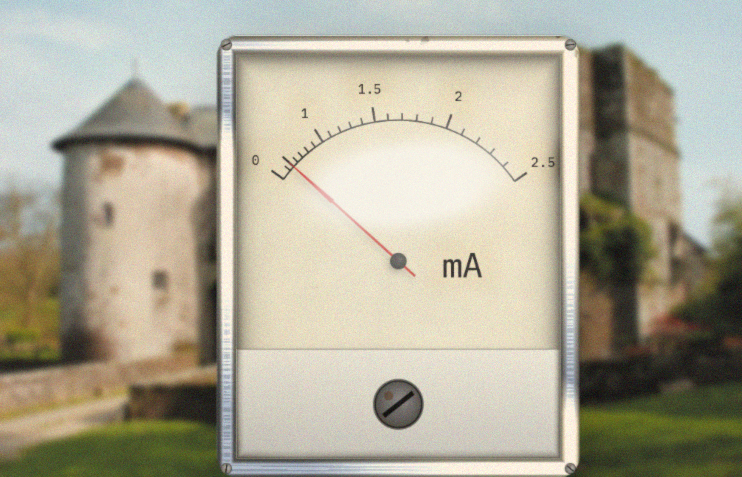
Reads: 0.5 (mA)
